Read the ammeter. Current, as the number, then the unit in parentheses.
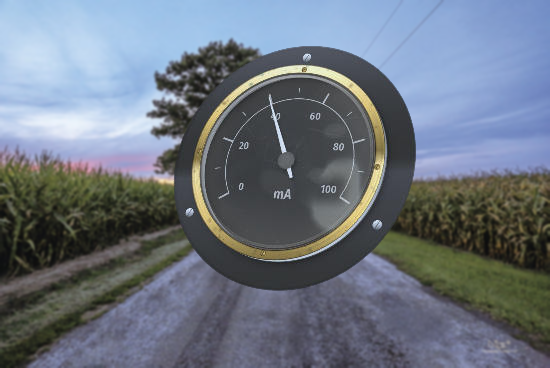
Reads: 40 (mA)
